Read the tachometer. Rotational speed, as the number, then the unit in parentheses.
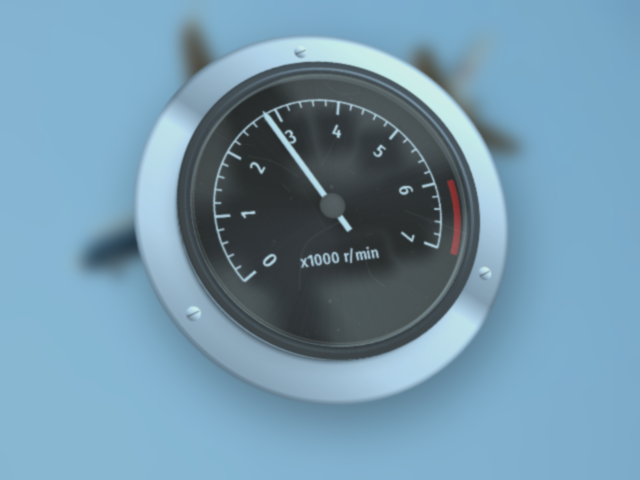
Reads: 2800 (rpm)
